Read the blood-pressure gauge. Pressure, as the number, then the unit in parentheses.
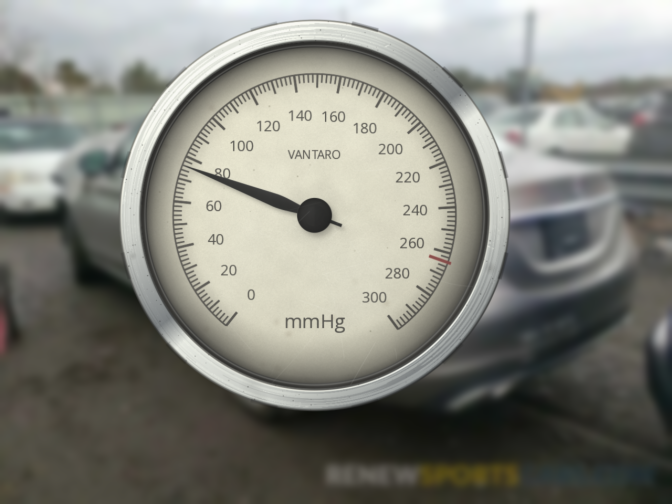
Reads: 76 (mmHg)
